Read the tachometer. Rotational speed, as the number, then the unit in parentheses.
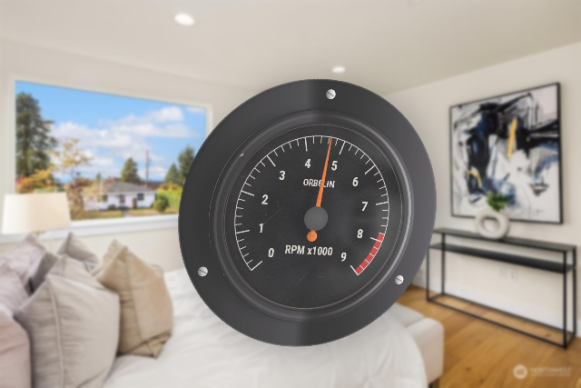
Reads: 4600 (rpm)
